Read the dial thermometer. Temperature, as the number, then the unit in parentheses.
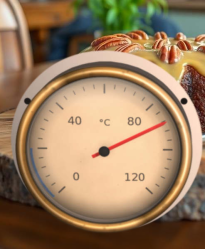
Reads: 88 (°C)
